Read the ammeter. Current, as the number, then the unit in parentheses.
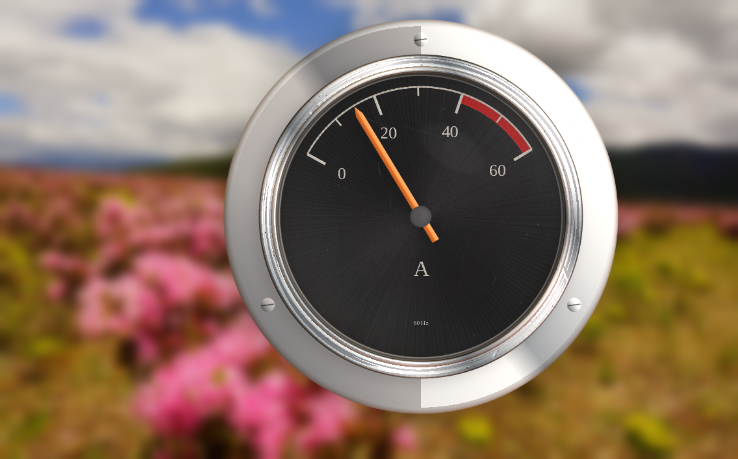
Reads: 15 (A)
